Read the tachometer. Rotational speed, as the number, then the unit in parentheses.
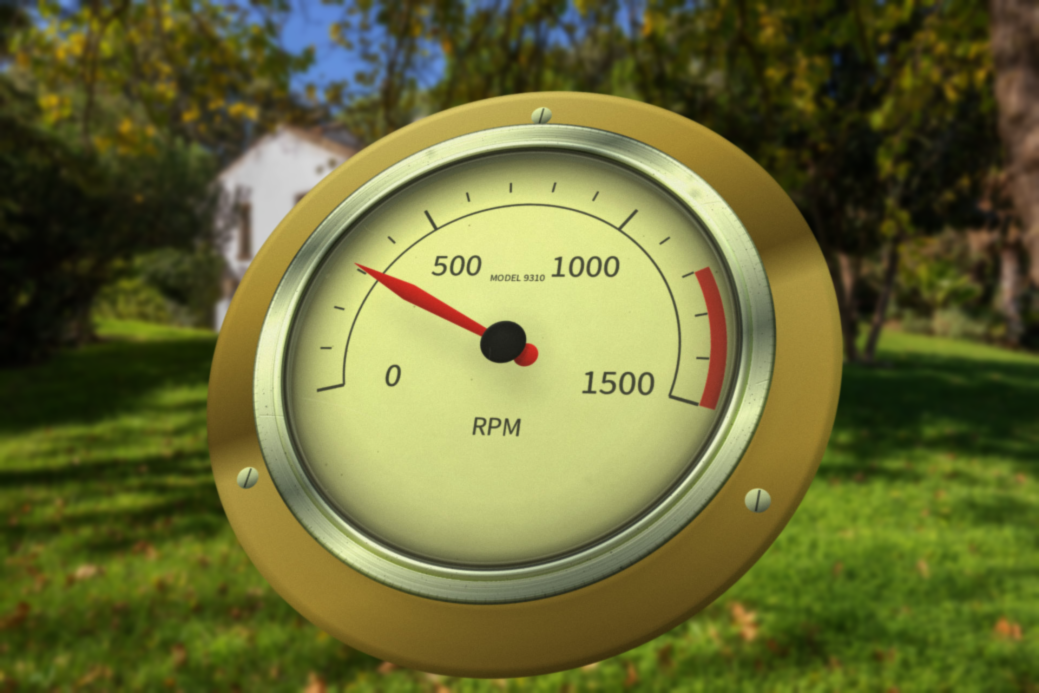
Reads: 300 (rpm)
